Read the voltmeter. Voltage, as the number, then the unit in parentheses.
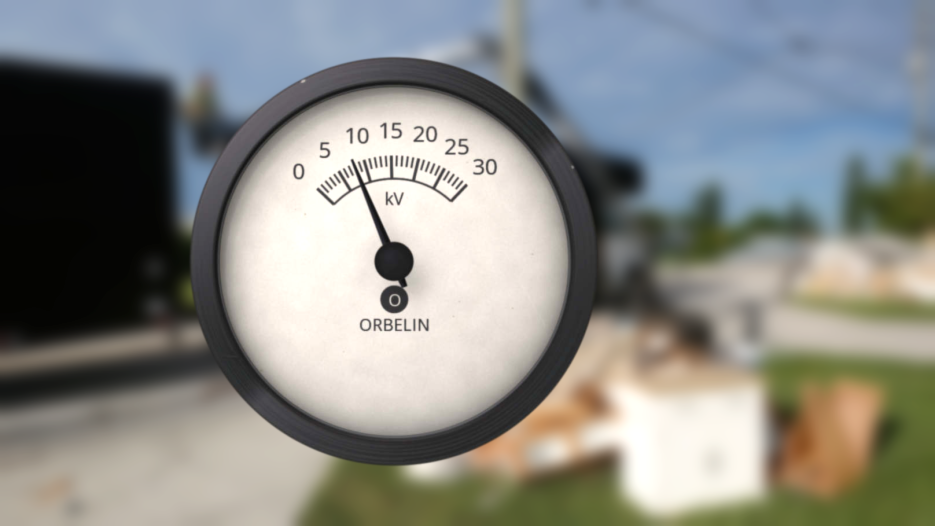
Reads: 8 (kV)
